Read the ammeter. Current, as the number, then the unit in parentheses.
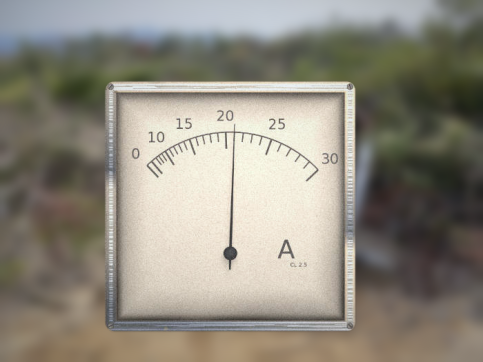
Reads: 21 (A)
